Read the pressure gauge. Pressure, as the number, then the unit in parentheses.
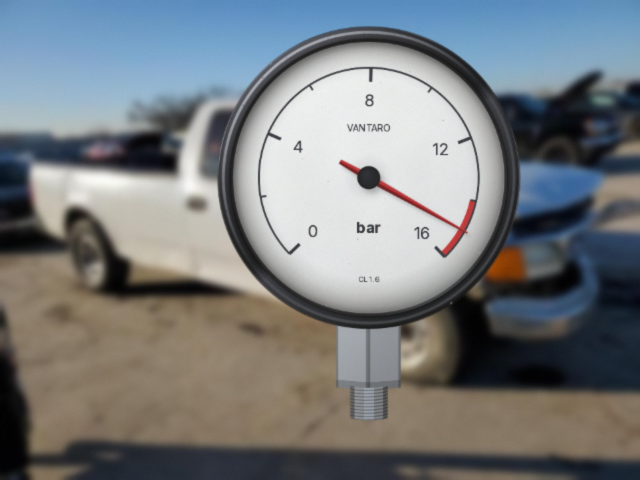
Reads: 15 (bar)
